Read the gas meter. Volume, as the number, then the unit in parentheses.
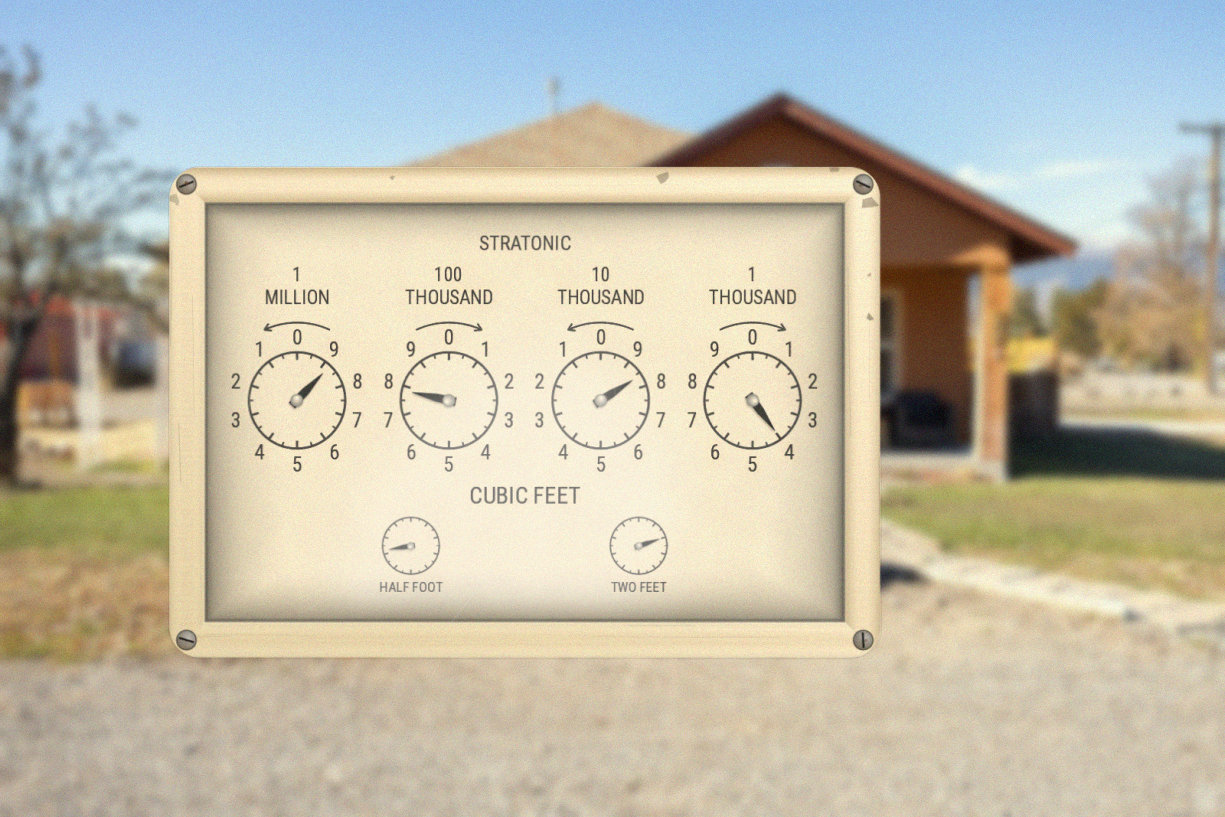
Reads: 878400 (ft³)
